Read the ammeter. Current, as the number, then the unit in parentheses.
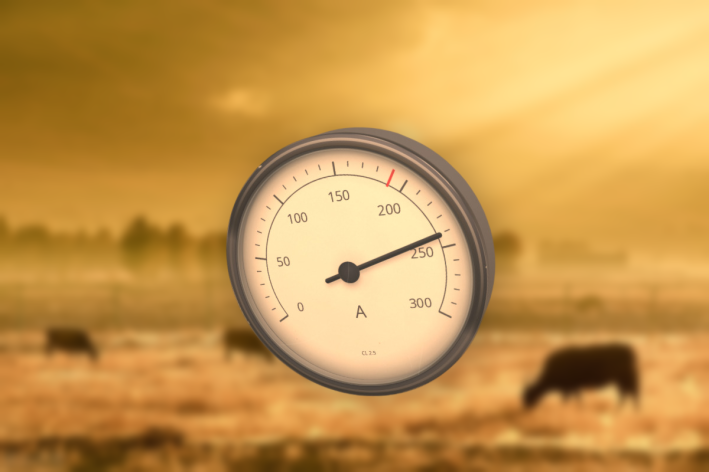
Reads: 240 (A)
